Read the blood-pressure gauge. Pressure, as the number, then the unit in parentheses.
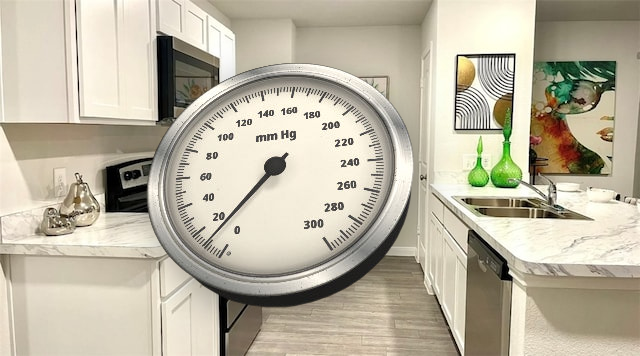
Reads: 10 (mmHg)
